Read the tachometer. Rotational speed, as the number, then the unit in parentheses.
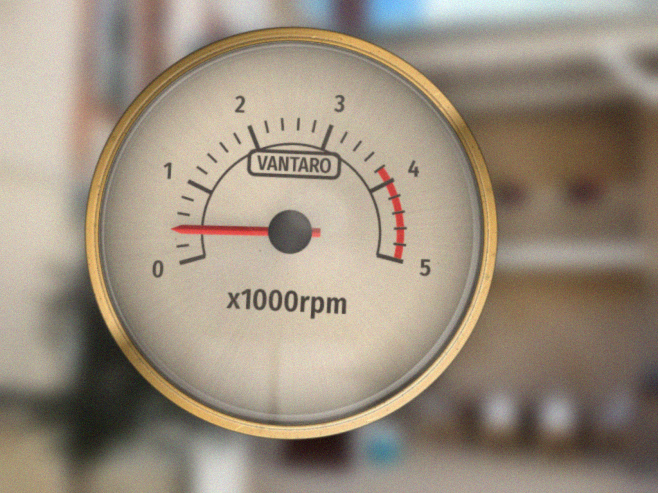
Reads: 400 (rpm)
